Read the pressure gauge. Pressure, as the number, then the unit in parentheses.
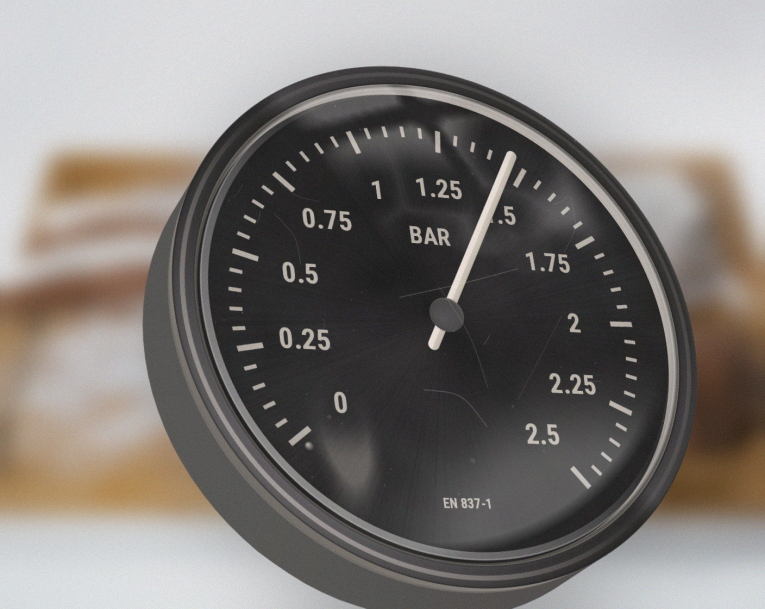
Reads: 1.45 (bar)
